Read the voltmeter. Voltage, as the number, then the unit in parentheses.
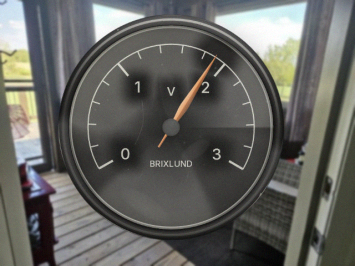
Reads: 1.9 (V)
